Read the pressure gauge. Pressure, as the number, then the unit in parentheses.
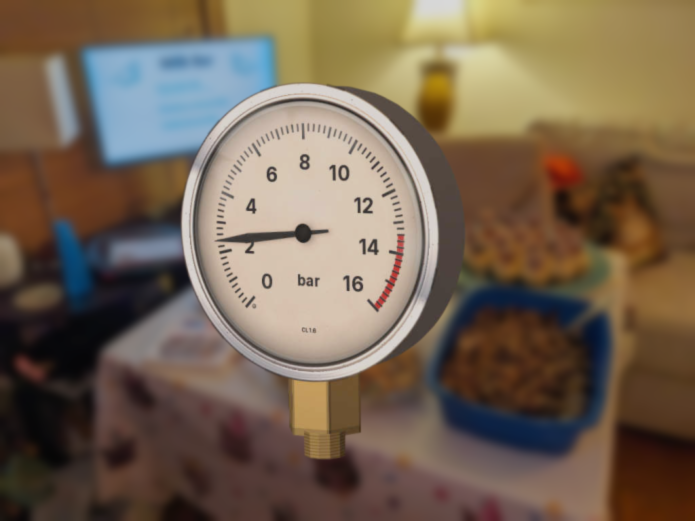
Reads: 2.4 (bar)
